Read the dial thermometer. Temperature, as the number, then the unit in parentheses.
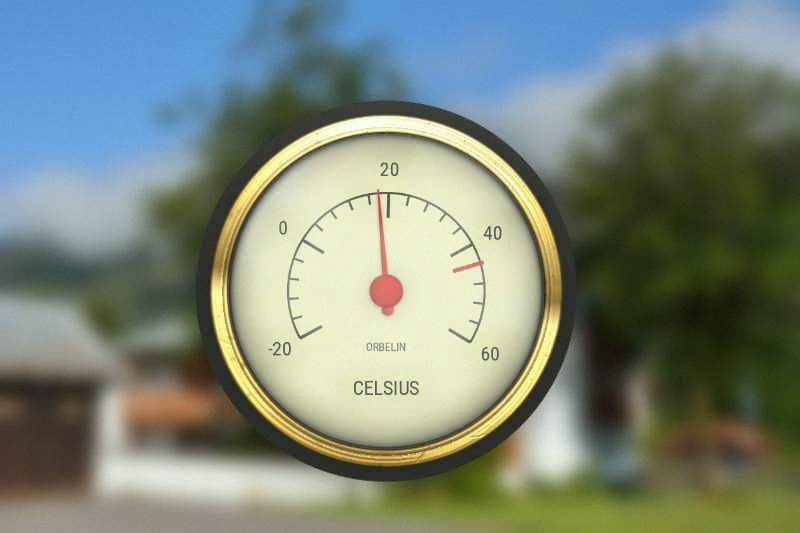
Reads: 18 (°C)
